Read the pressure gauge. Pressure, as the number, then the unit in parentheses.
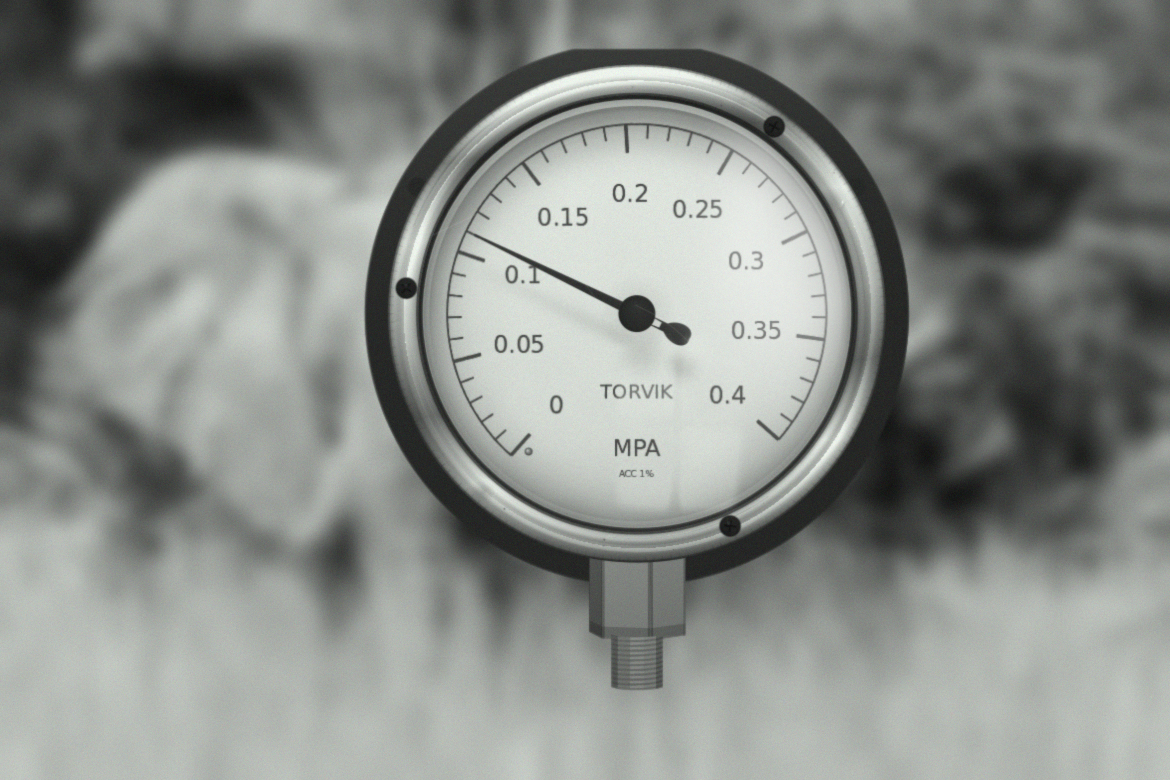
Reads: 0.11 (MPa)
